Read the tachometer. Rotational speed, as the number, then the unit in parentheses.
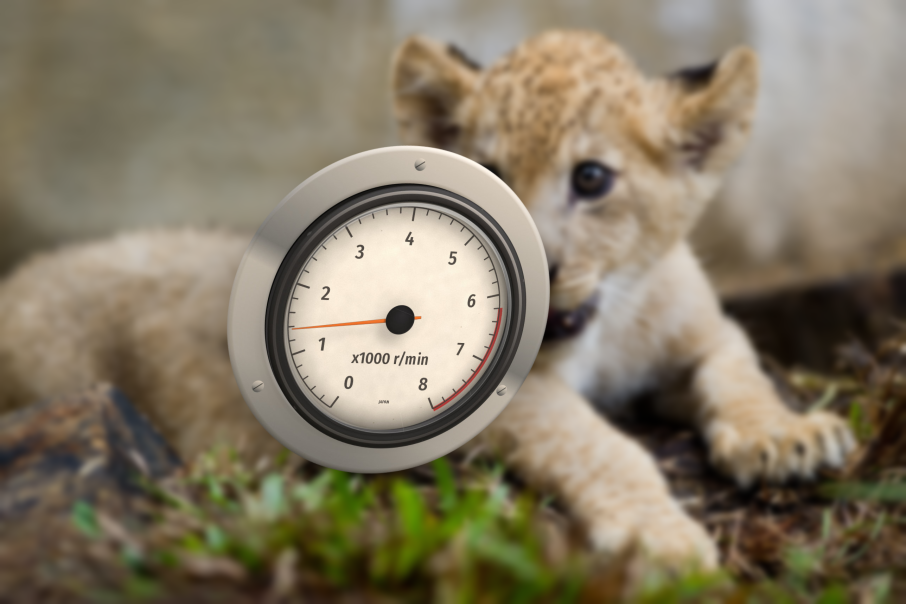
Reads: 1400 (rpm)
